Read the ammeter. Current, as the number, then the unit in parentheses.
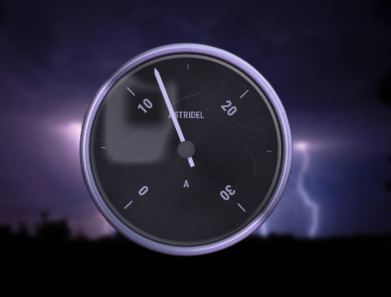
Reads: 12.5 (A)
